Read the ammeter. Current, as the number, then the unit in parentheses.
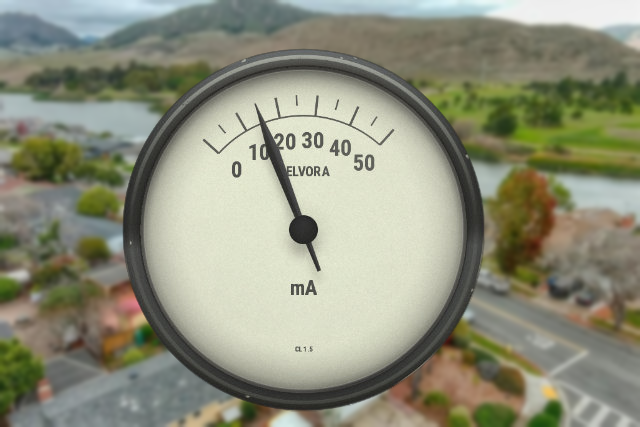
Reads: 15 (mA)
